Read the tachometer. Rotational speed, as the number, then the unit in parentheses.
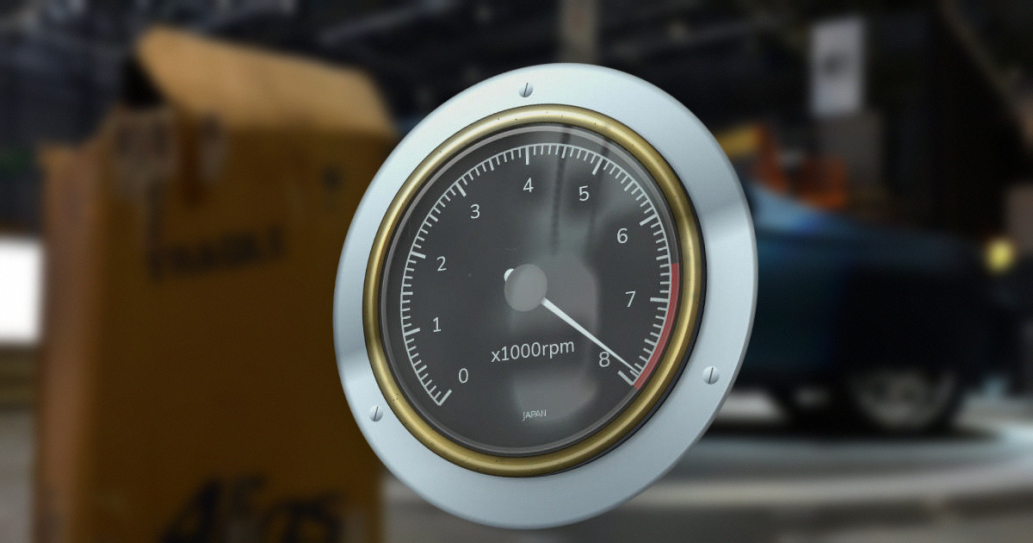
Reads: 7850 (rpm)
